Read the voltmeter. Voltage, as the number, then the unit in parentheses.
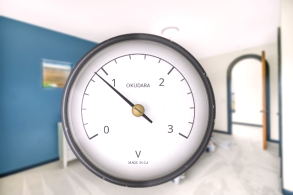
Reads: 0.9 (V)
